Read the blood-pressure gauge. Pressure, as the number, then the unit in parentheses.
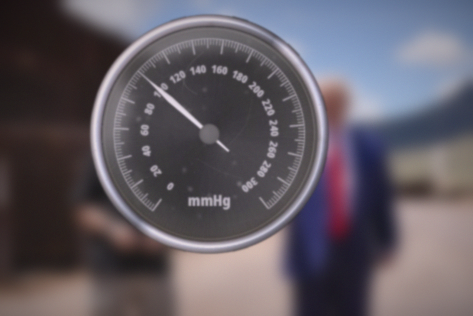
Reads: 100 (mmHg)
